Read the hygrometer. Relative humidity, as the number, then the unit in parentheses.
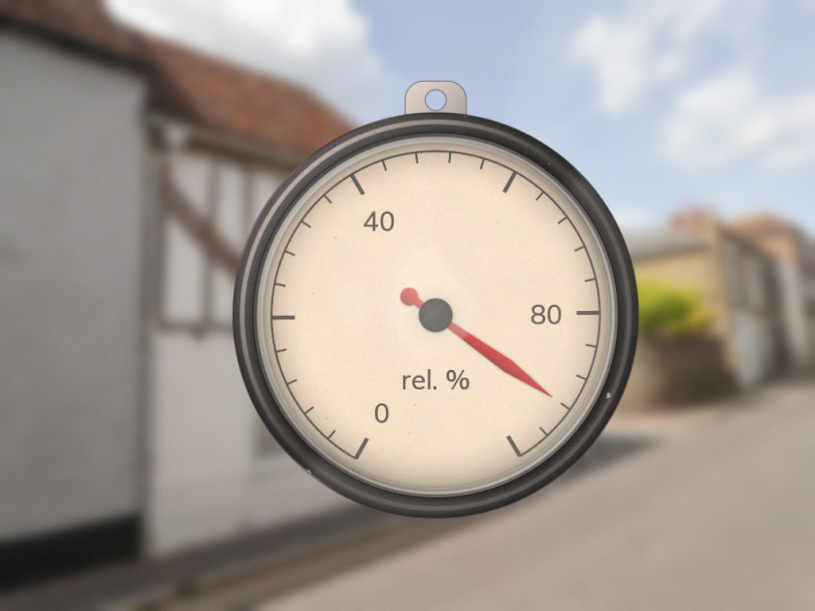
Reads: 92 (%)
